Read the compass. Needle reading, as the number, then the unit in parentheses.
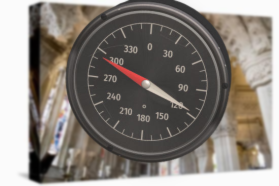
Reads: 295 (°)
